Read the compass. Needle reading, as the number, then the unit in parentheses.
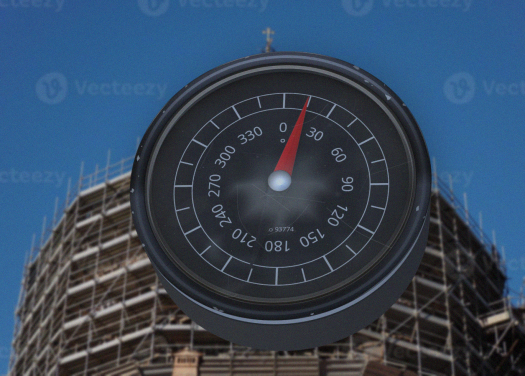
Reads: 15 (°)
